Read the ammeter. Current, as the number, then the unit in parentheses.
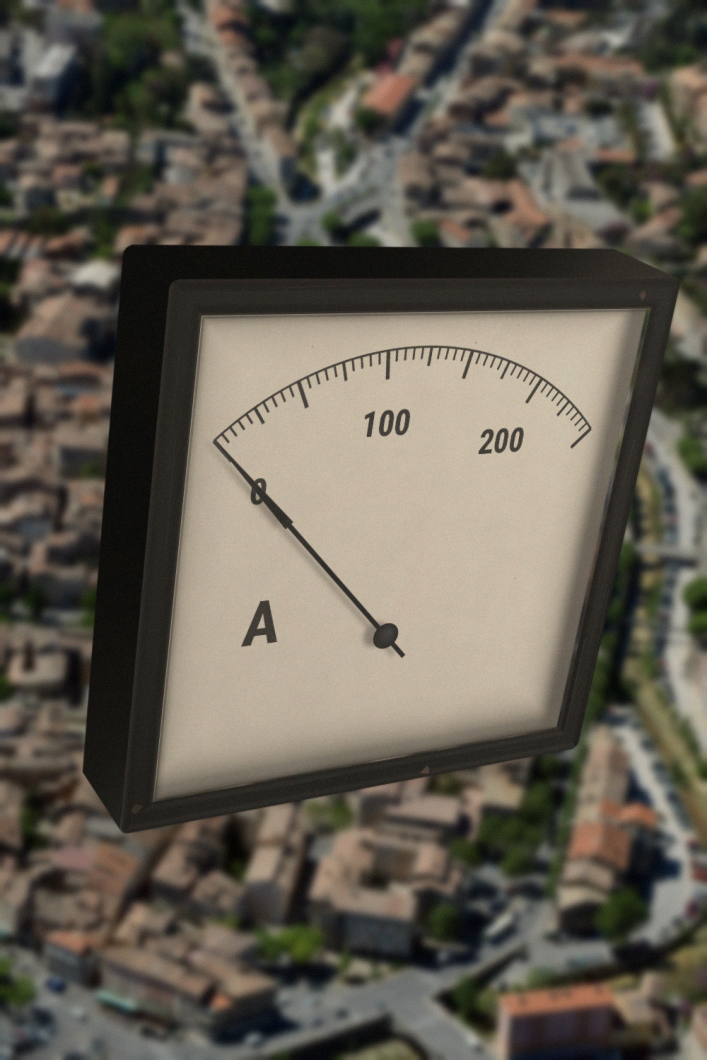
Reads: 0 (A)
